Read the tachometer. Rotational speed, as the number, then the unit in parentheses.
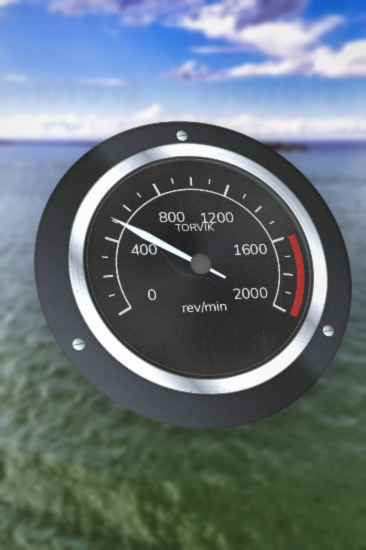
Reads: 500 (rpm)
